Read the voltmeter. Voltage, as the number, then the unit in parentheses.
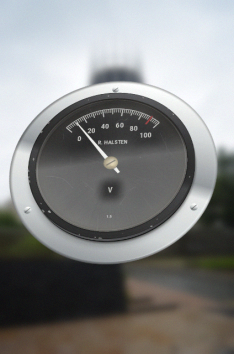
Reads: 10 (V)
